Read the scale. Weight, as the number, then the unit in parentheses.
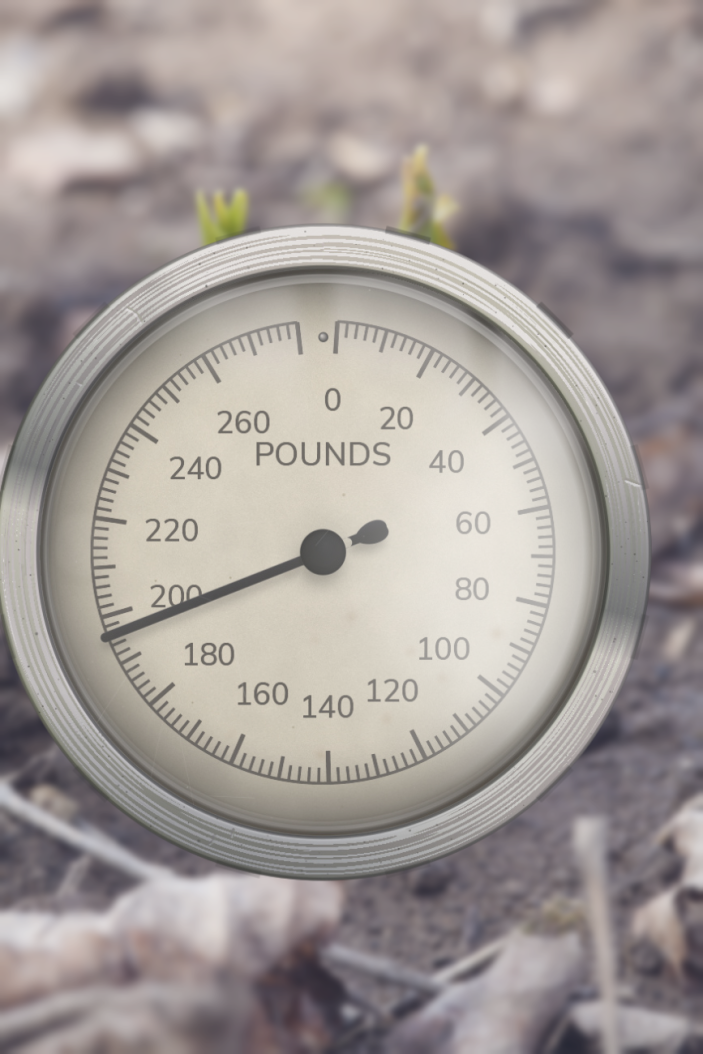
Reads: 196 (lb)
